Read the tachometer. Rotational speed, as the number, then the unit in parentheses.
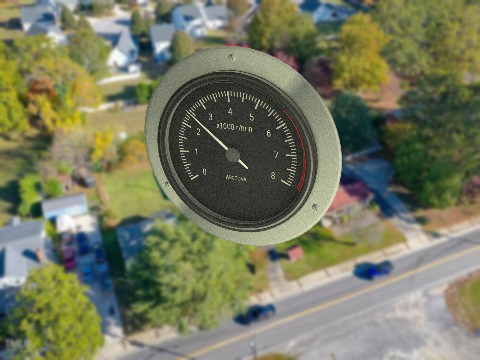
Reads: 2500 (rpm)
